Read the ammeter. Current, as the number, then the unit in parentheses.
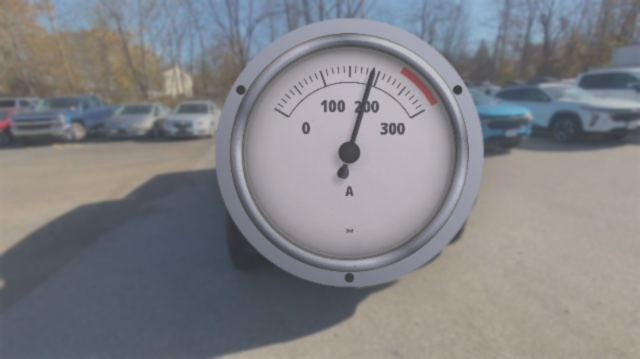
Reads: 190 (A)
